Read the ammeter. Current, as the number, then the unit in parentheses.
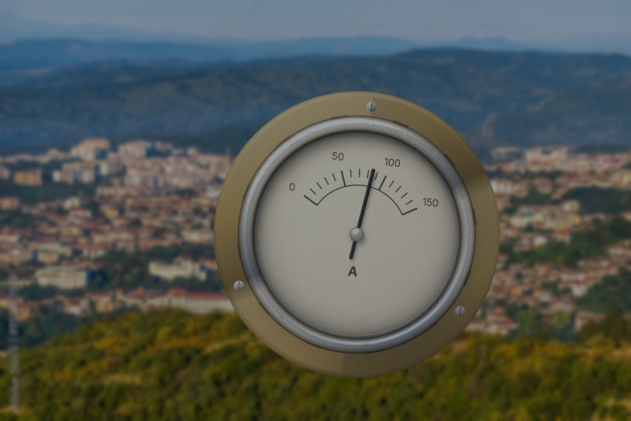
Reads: 85 (A)
